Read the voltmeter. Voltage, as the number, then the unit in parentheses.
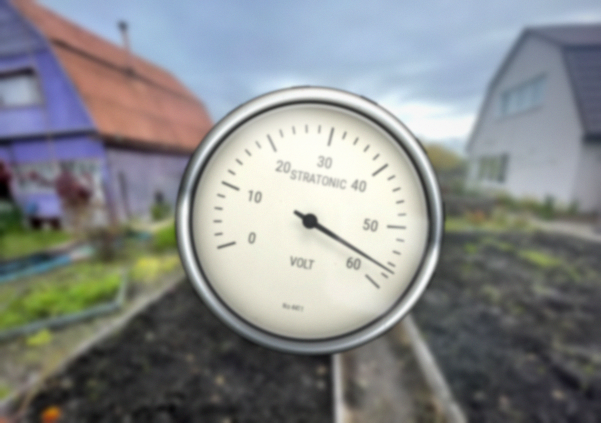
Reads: 57 (V)
